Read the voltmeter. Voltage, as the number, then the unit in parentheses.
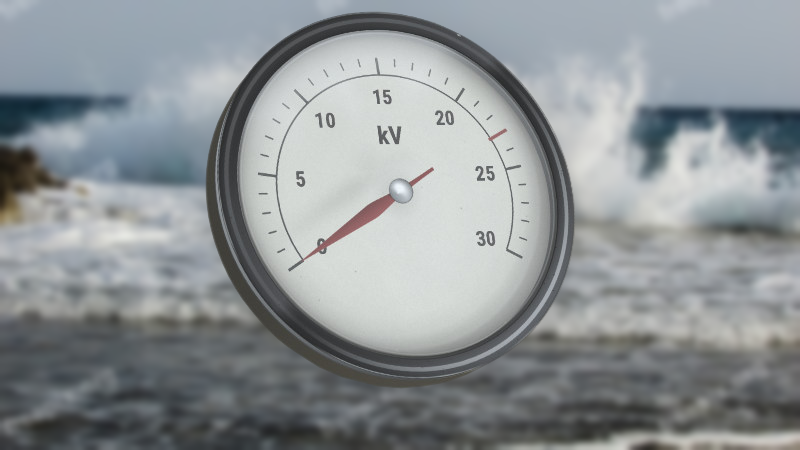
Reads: 0 (kV)
